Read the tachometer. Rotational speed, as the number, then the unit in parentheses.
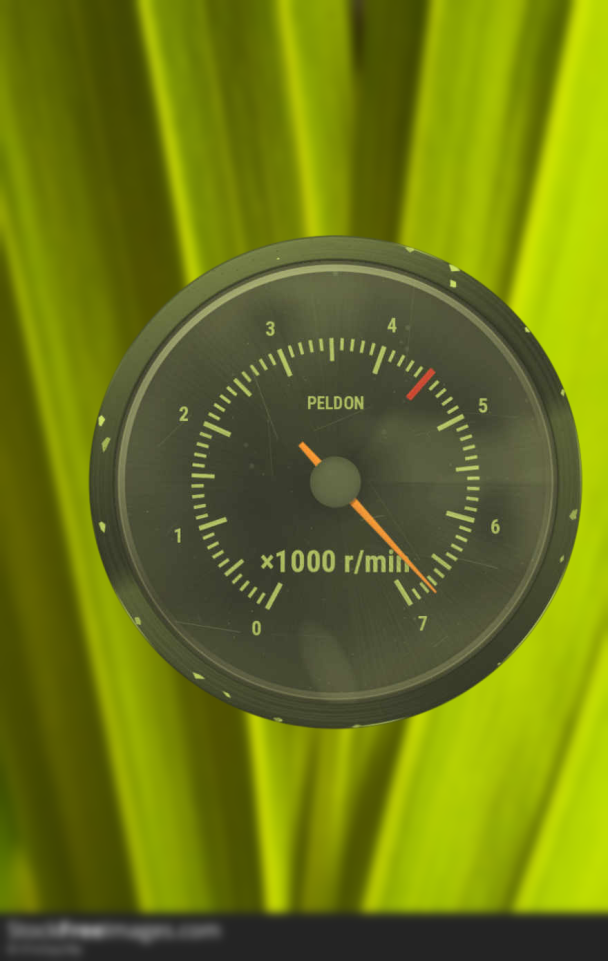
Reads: 6750 (rpm)
